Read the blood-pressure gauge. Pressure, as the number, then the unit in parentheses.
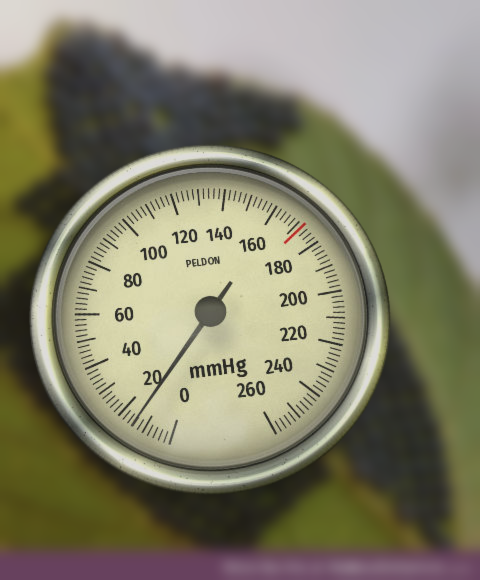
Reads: 14 (mmHg)
